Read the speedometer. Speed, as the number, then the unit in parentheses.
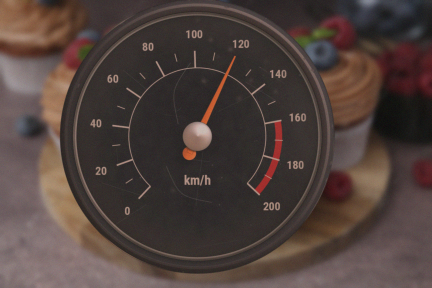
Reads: 120 (km/h)
